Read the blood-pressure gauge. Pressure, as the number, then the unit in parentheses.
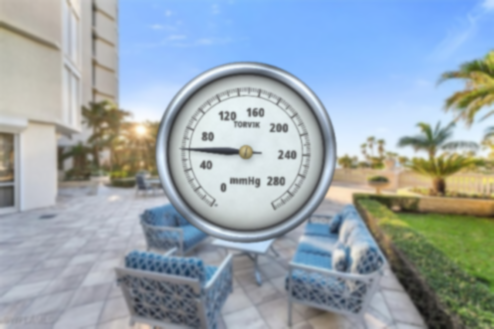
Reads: 60 (mmHg)
